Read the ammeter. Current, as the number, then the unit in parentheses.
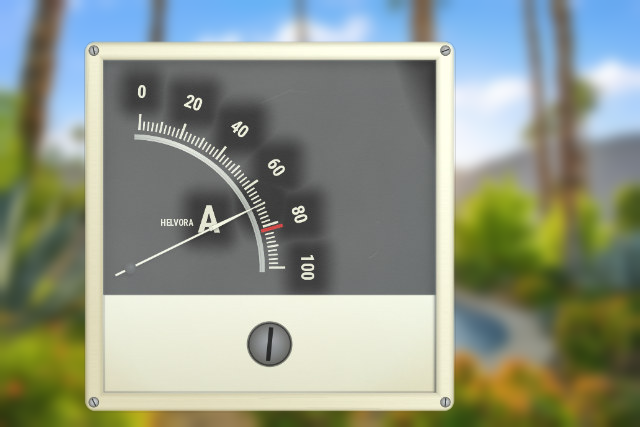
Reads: 70 (A)
